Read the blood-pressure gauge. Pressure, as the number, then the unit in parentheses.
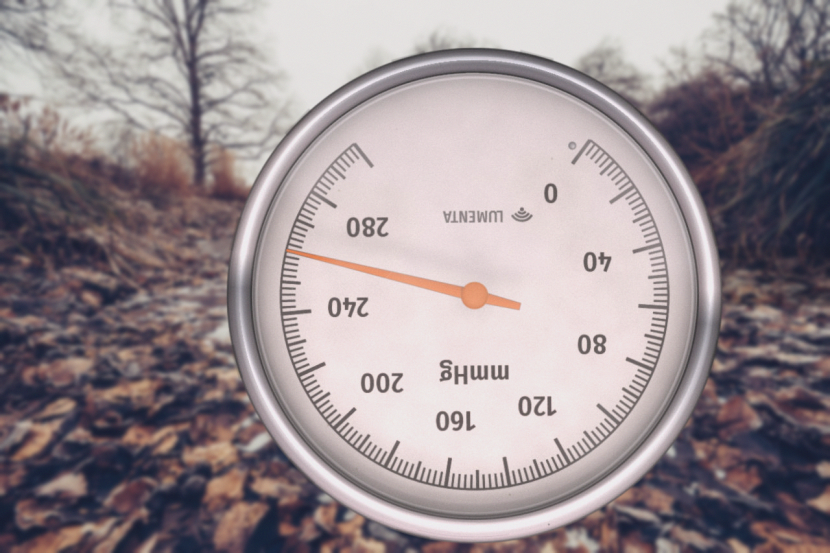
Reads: 260 (mmHg)
